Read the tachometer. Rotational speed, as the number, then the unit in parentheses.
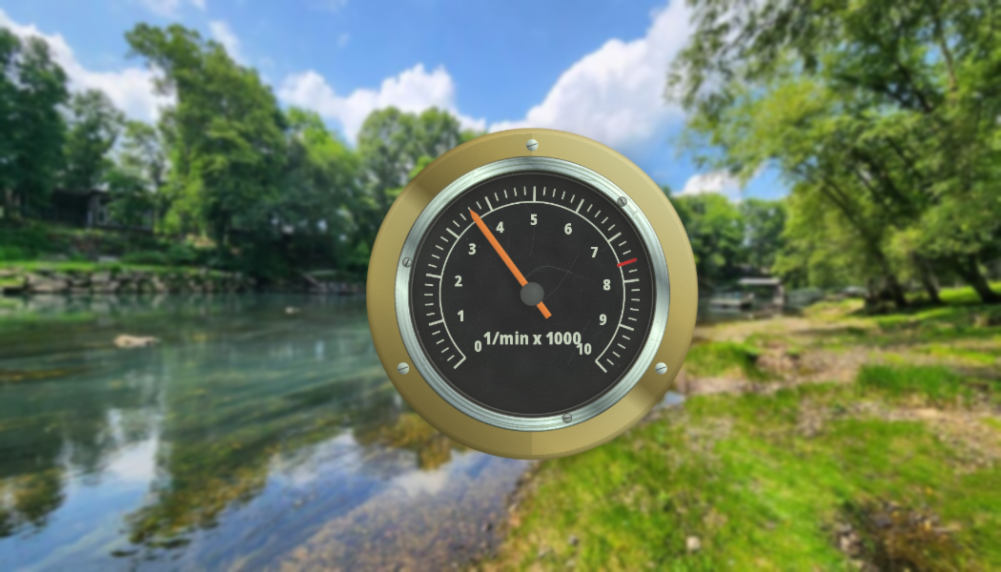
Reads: 3600 (rpm)
